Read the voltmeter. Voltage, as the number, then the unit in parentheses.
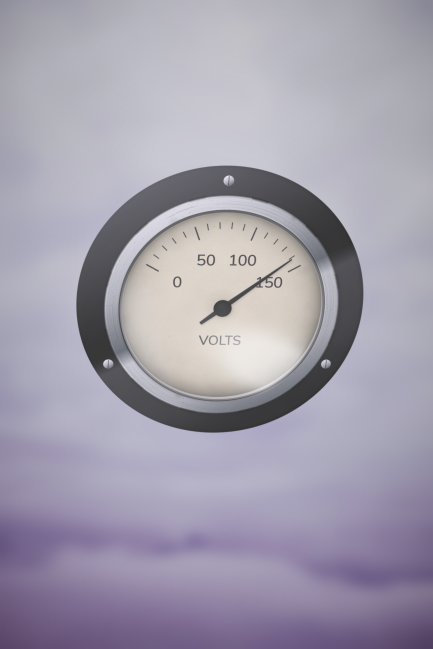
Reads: 140 (V)
